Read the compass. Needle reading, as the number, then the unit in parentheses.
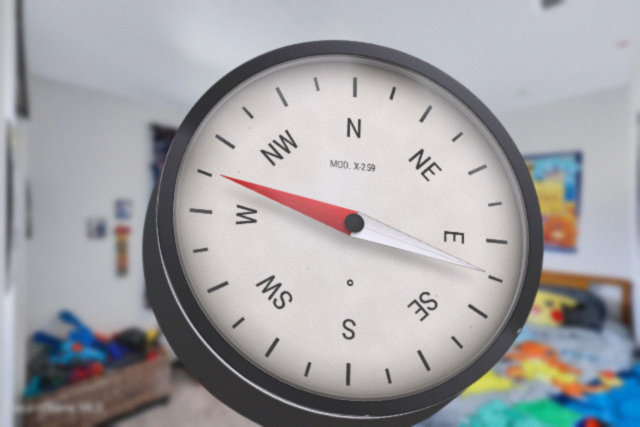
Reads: 285 (°)
